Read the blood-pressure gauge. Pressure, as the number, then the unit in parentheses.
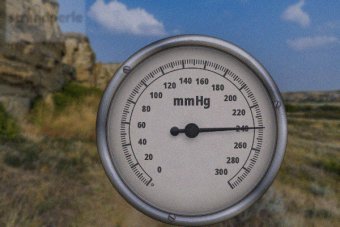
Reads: 240 (mmHg)
